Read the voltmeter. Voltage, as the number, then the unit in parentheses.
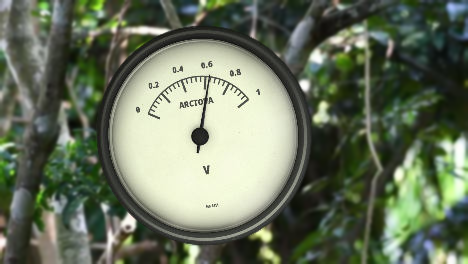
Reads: 0.64 (V)
